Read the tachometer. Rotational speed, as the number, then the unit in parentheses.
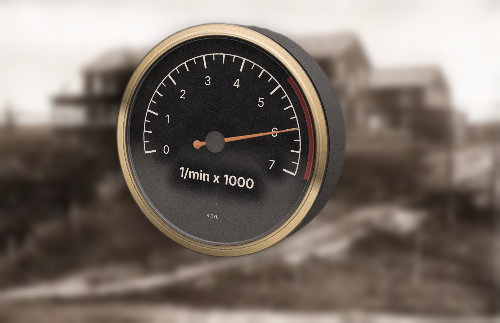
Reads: 6000 (rpm)
